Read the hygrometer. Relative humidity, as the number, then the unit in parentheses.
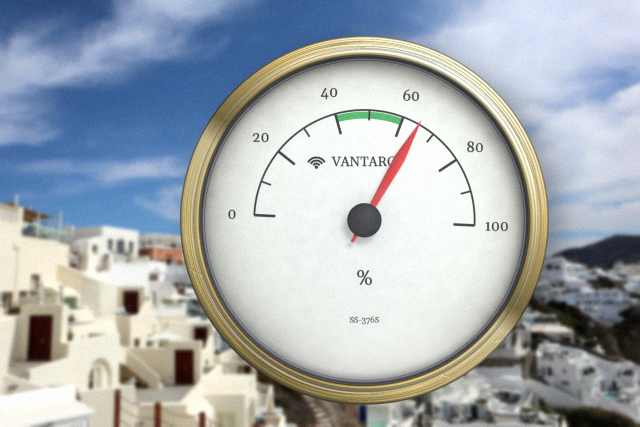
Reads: 65 (%)
